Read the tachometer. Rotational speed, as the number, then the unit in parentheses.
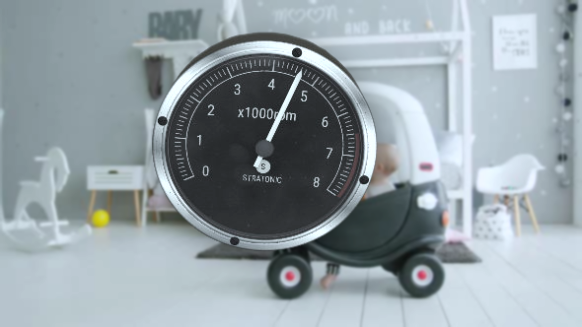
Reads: 4600 (rpm)
